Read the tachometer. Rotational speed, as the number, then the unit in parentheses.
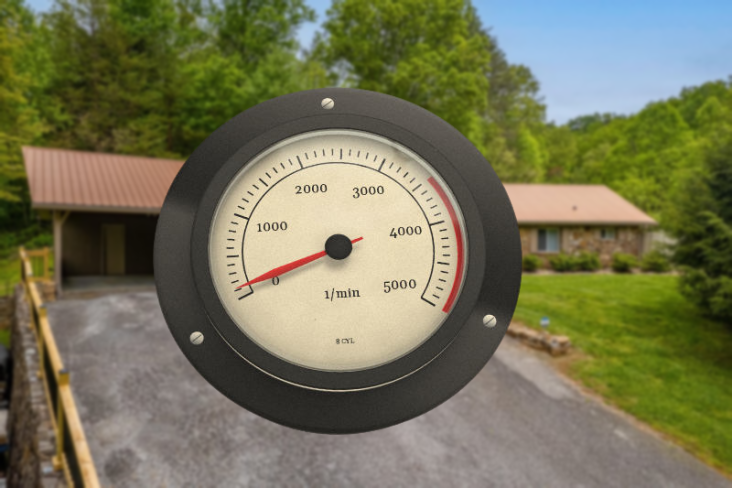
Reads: 100 (rpm)
